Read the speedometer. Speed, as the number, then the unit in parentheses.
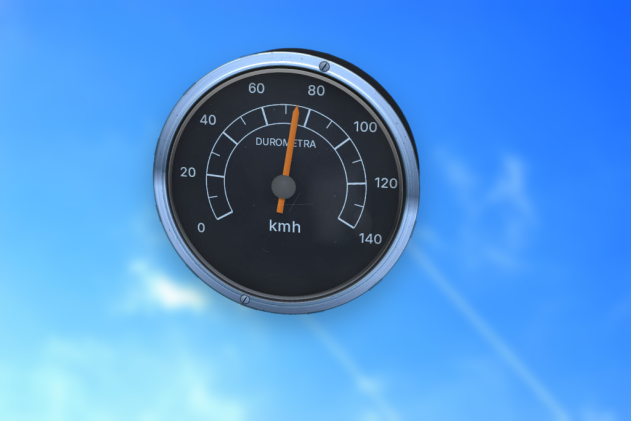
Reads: 75 (km/h)
